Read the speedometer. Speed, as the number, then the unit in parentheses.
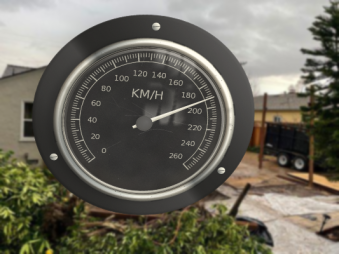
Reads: 190 (km/h)
